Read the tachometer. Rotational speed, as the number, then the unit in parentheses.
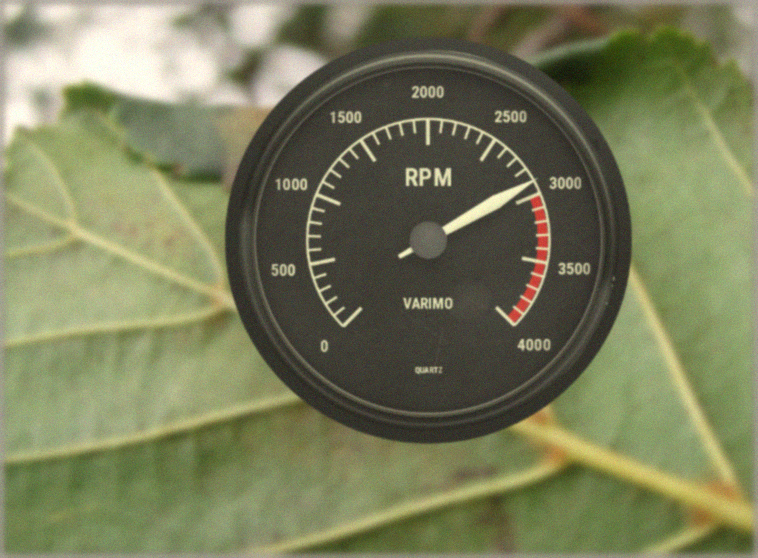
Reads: 2900 (rpm)
